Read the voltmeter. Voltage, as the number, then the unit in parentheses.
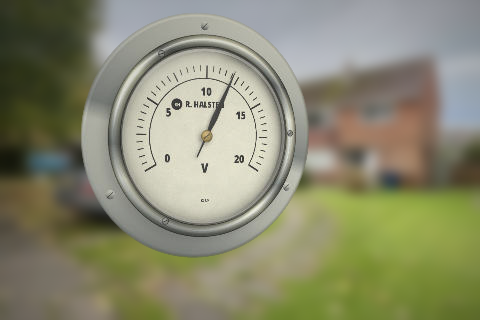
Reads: 12 (V)
